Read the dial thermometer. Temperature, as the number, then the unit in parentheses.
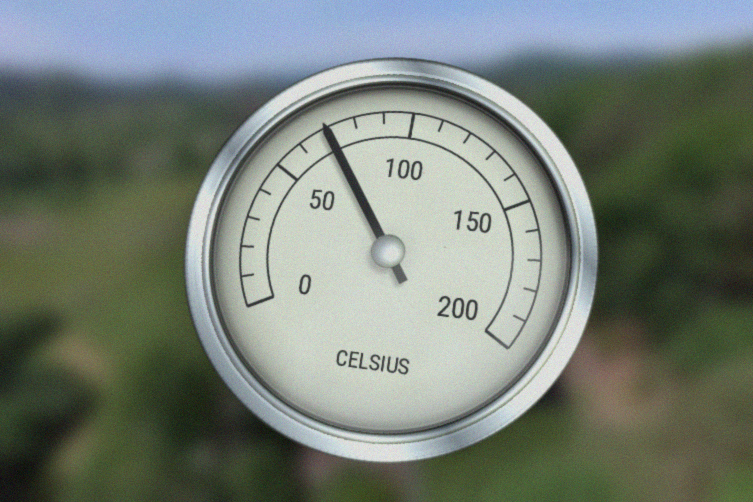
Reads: 70 (°C)
